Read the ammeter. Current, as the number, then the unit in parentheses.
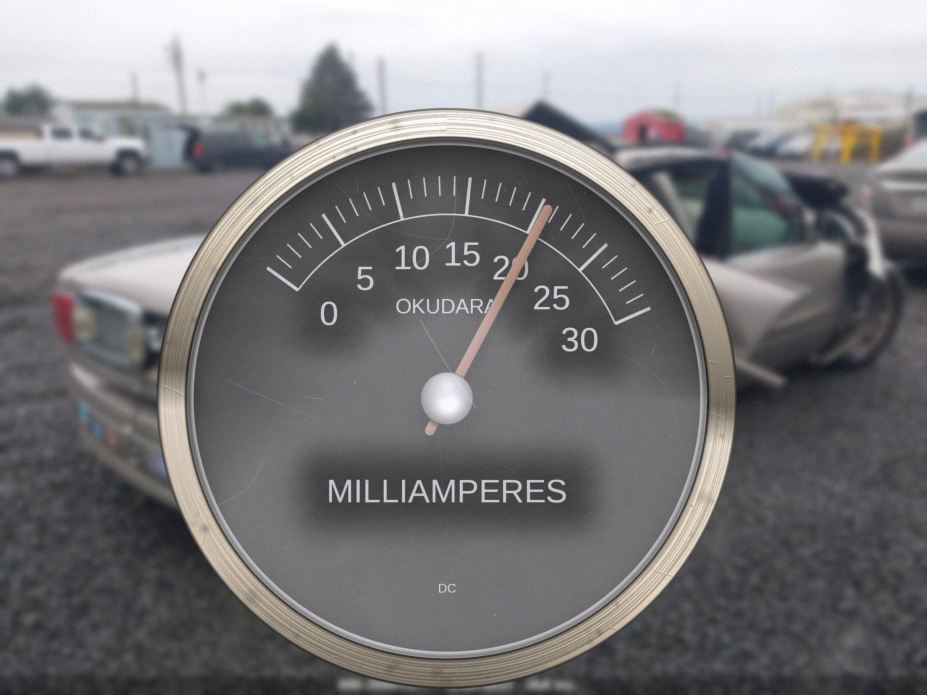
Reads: 20.5 (mA)
